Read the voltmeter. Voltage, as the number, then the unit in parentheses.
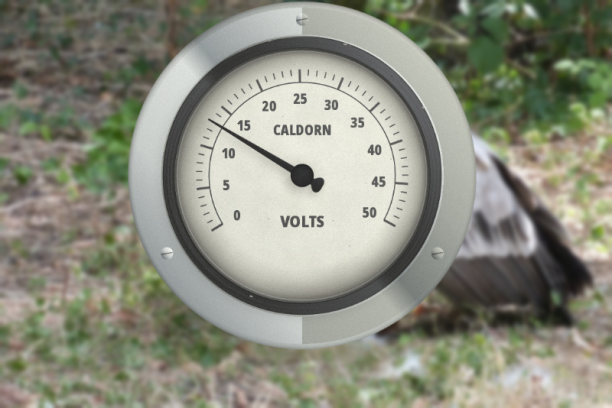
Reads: 13 (V)
